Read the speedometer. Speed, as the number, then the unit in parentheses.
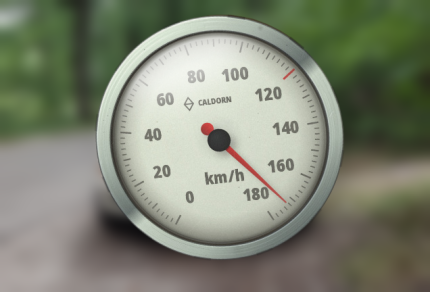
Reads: 172 (km/h)
